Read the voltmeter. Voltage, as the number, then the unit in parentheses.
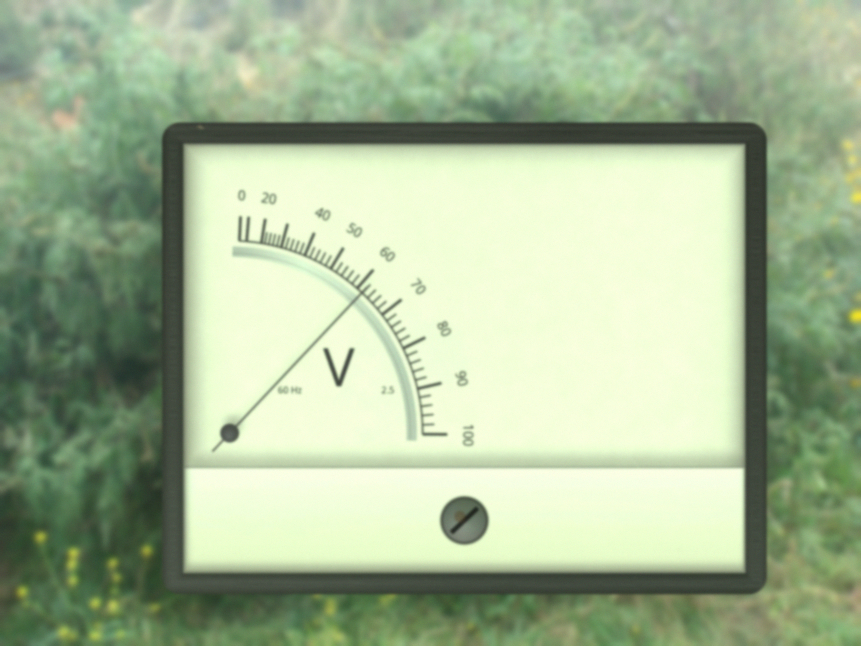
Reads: 62 (V)
